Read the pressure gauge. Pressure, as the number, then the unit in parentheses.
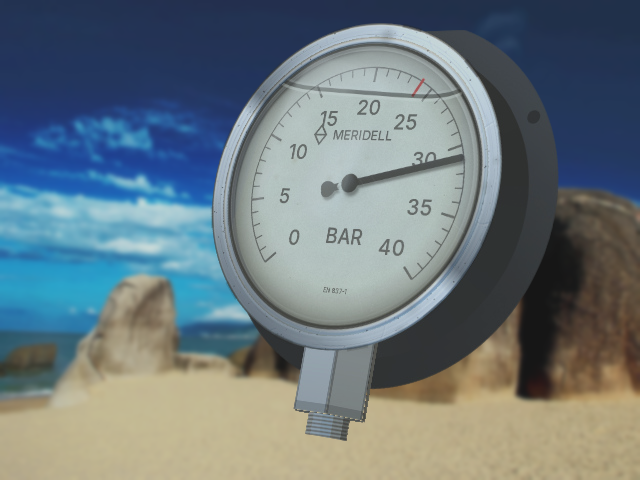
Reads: 31 (bar)
